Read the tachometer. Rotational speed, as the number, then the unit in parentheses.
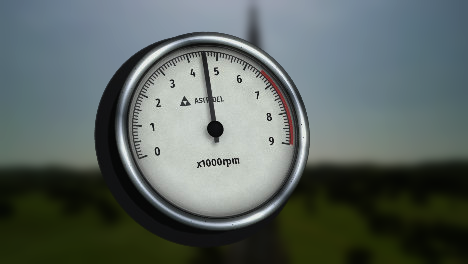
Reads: 4500 (rpm)
